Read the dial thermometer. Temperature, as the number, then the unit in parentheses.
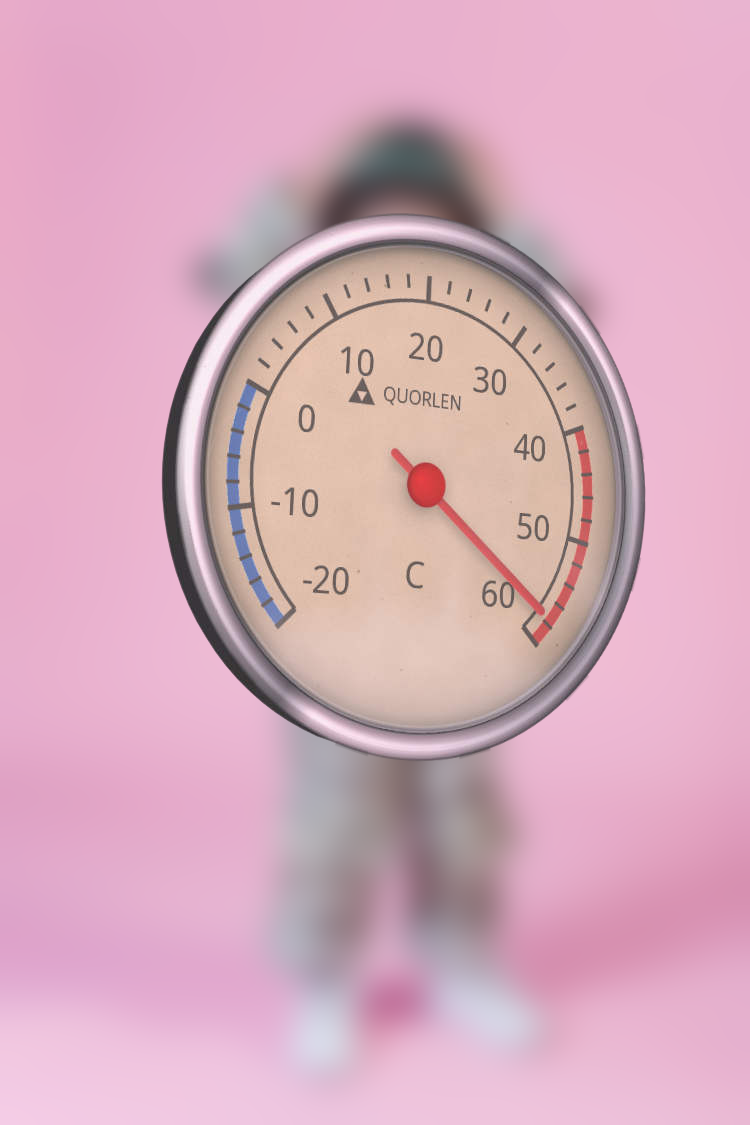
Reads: 58 (°C)
